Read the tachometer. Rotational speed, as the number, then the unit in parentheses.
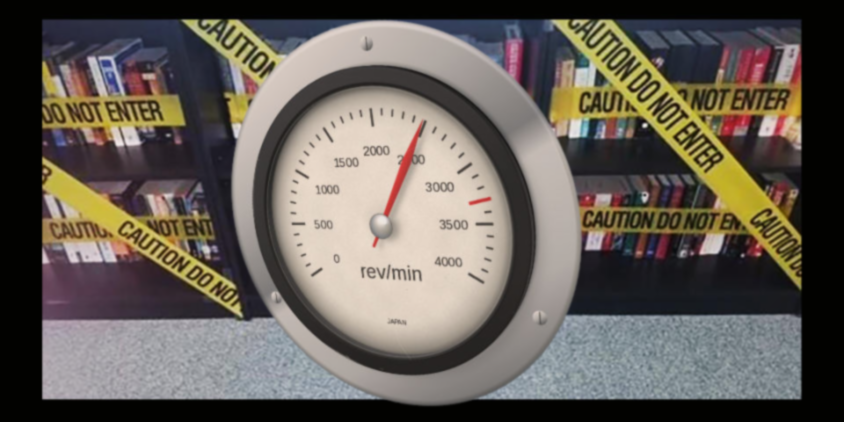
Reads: 2500 (rpm)
